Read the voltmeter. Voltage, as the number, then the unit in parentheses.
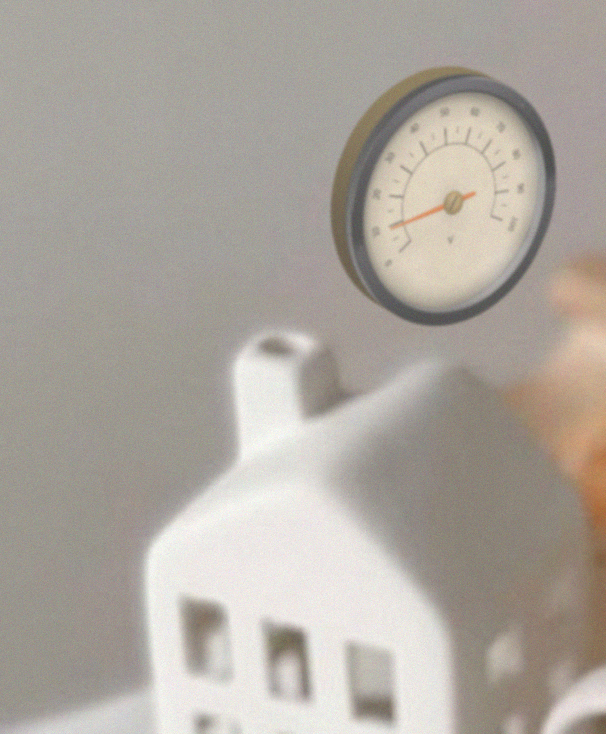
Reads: 10 (V)
